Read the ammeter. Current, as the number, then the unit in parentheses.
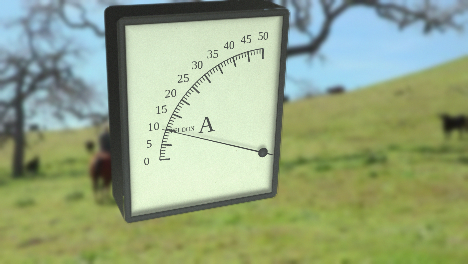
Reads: 10 (A)
